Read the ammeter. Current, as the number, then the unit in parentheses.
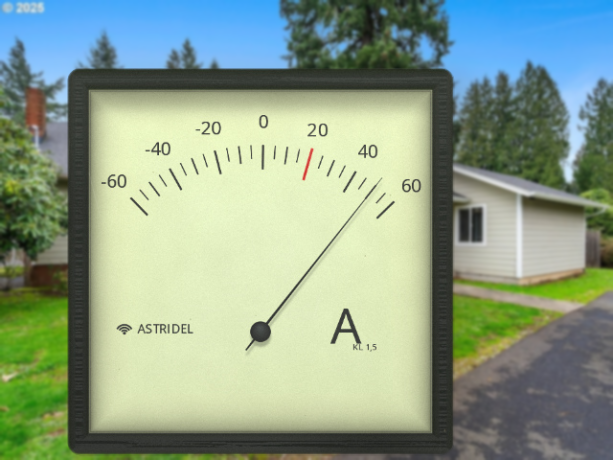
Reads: 50 (A)
